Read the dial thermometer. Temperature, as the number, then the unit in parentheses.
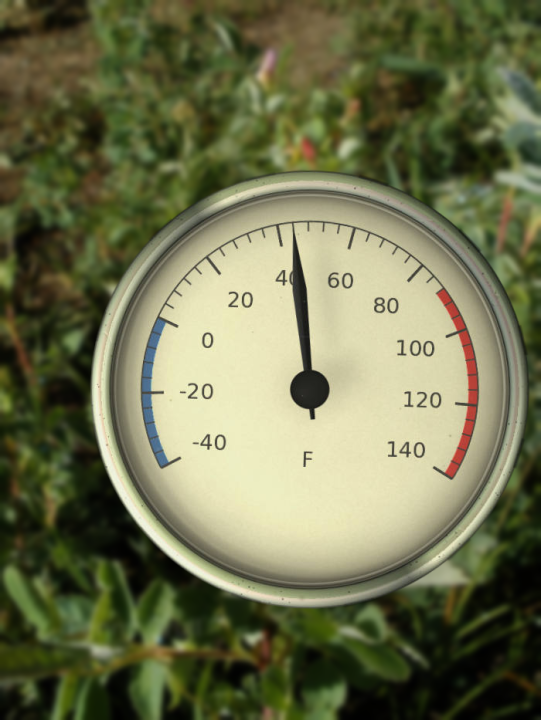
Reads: 44 (°F)
